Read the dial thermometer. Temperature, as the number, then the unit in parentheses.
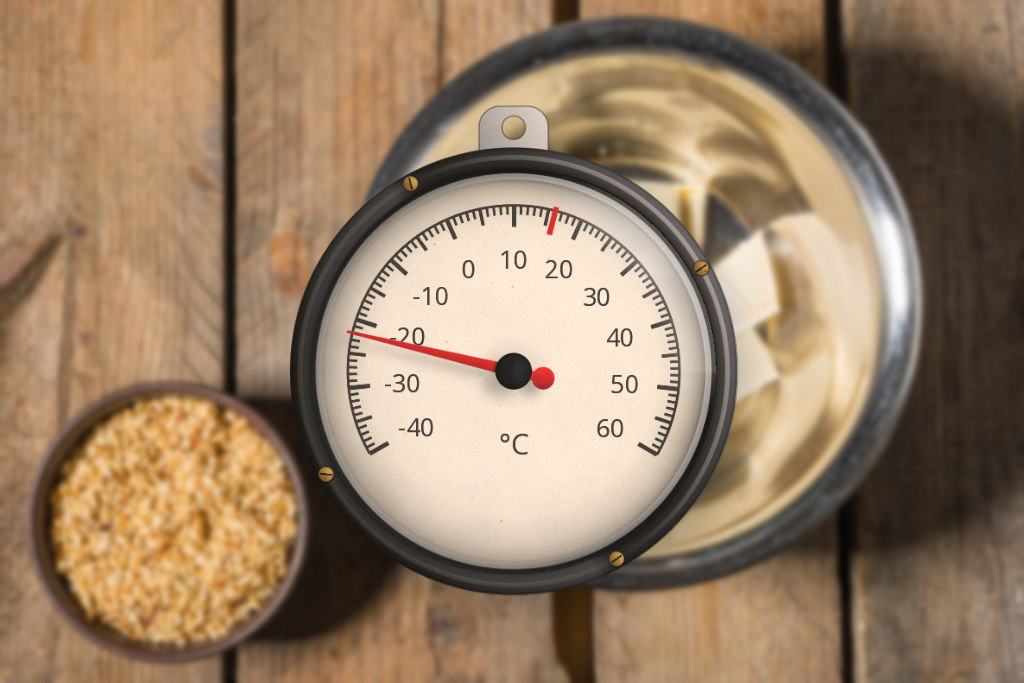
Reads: -22 (°C)
